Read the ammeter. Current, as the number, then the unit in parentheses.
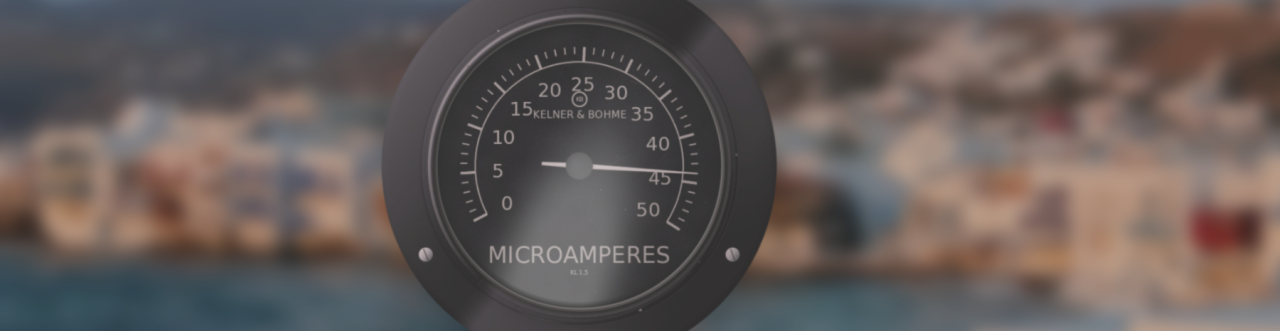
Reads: 44 (µA)
